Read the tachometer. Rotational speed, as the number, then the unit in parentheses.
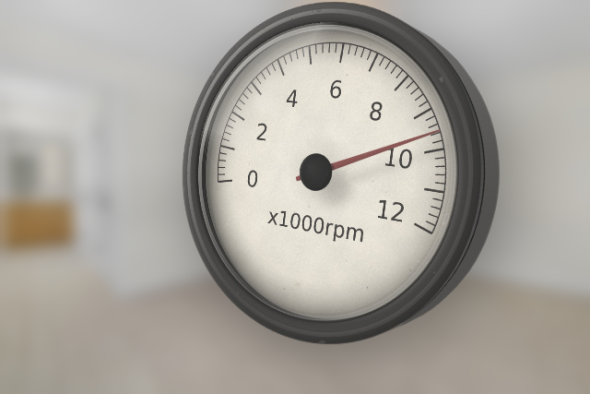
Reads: 9600 (rpm)
